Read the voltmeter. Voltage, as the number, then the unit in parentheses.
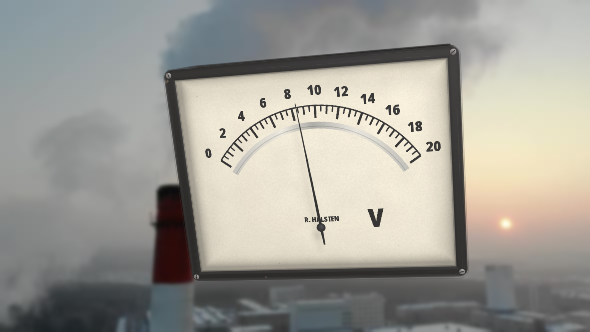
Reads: 8.5 (V)
